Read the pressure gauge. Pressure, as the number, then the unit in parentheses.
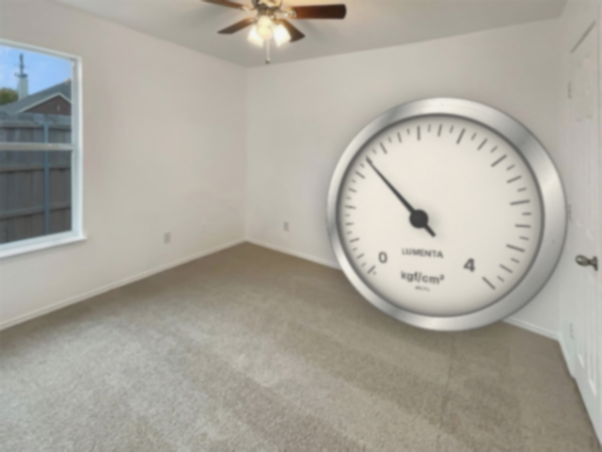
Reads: 1.4 (kg/cm²)
